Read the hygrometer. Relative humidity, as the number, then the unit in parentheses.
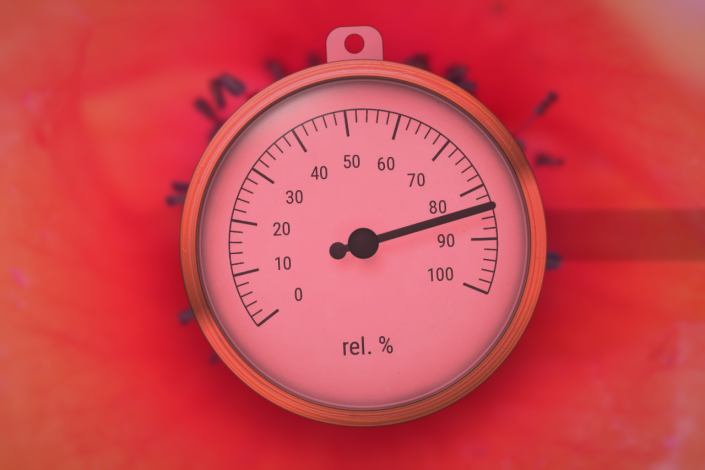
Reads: 84 (%)
